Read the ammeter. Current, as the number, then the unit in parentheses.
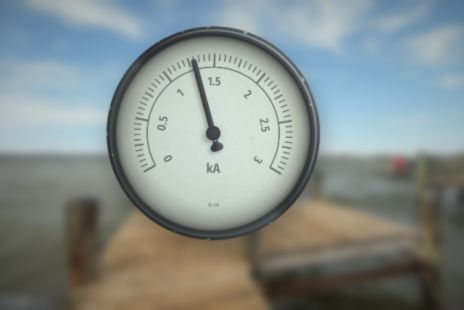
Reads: 1.3 (kA)
